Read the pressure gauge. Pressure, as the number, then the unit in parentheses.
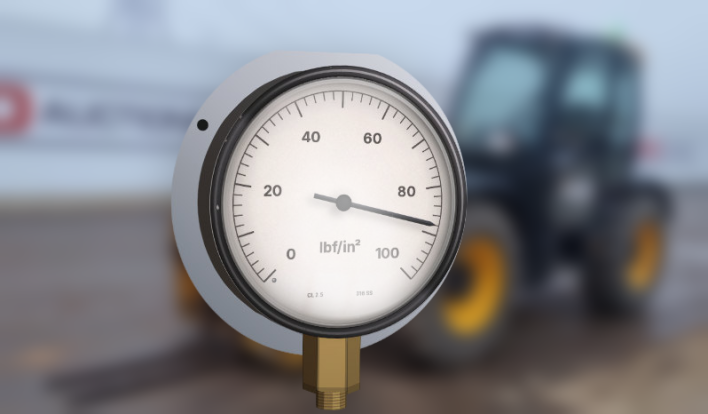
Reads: 88 (psi)
